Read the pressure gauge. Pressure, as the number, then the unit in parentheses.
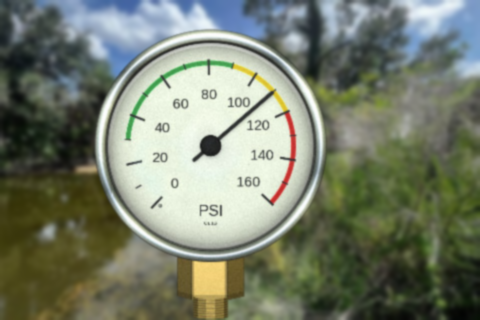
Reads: 110 (psi)
